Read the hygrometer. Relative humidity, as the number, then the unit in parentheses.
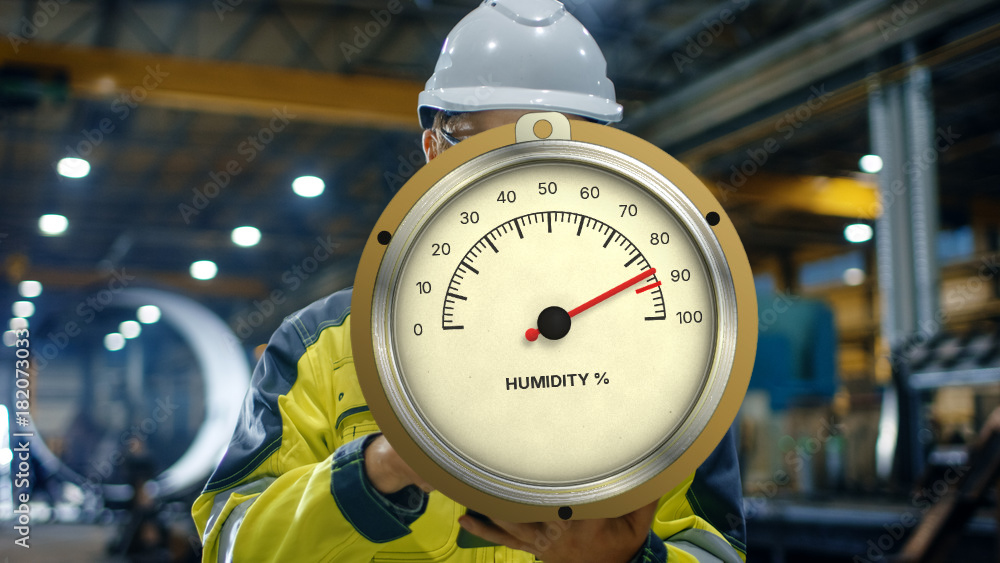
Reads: 86 (%)
